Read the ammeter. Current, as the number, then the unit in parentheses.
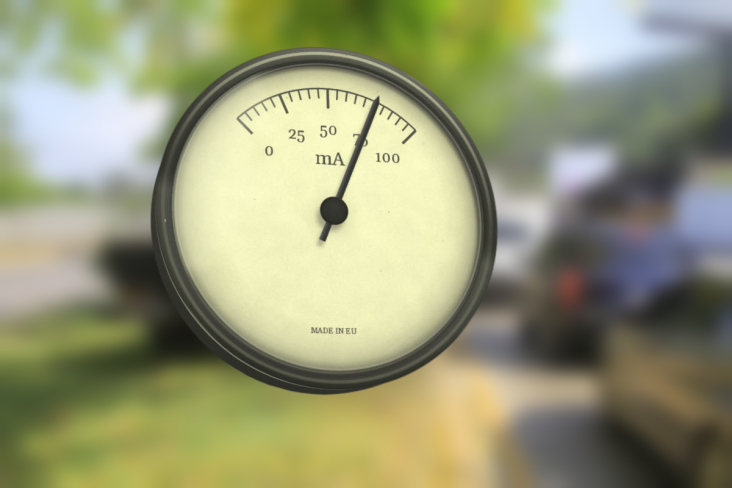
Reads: 75 (mA)
